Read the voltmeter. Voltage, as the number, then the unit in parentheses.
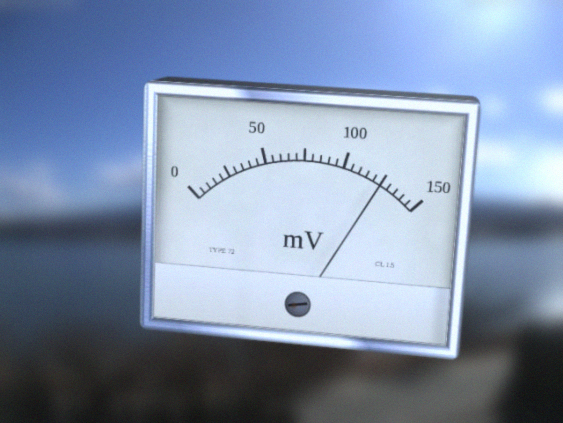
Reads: 125 (mV)
